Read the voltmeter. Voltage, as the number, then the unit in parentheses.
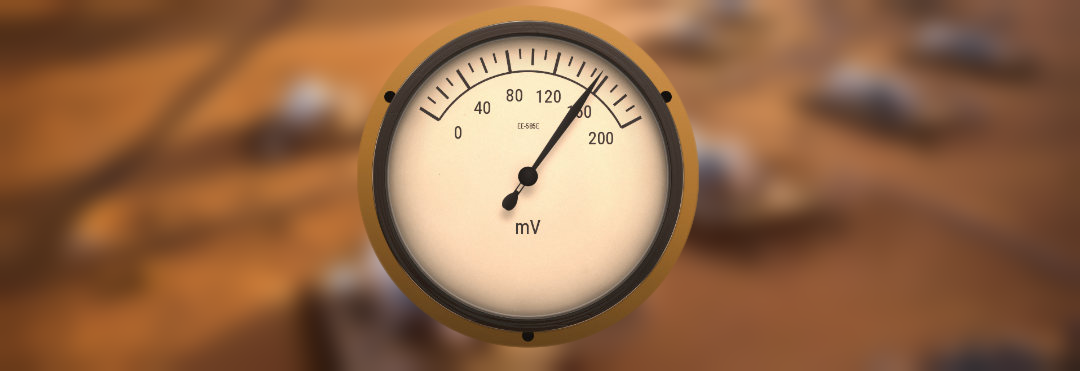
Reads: 155 (mV)
